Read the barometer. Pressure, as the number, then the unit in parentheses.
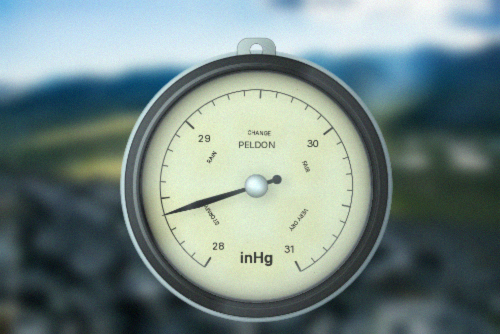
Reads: 28.4 (inHg)
